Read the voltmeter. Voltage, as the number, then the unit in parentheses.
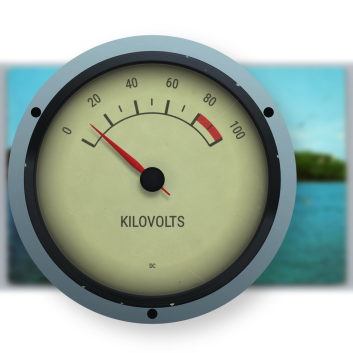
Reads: 10 (kV)
